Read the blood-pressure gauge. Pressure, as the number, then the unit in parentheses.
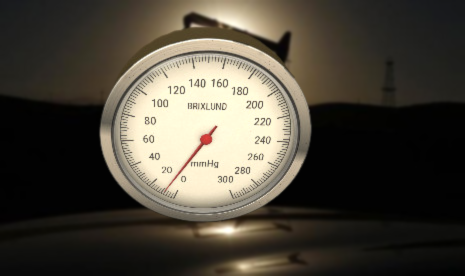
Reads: 10 (mmHg)
